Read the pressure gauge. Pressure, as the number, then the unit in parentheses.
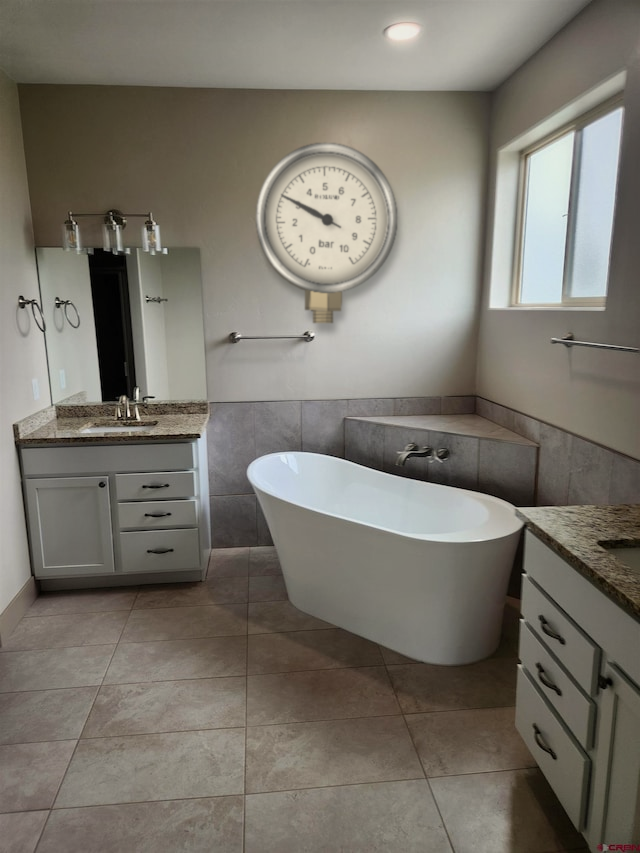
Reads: 3 (bar)
